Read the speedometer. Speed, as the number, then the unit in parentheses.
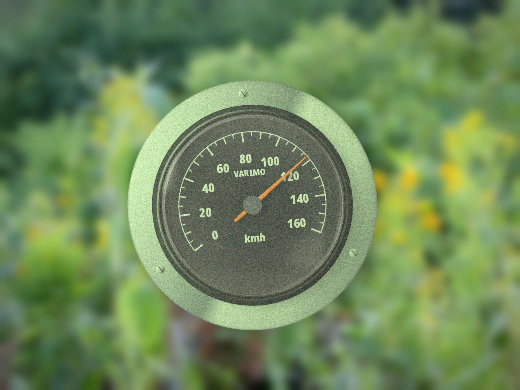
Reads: 117.5 (km/h)
